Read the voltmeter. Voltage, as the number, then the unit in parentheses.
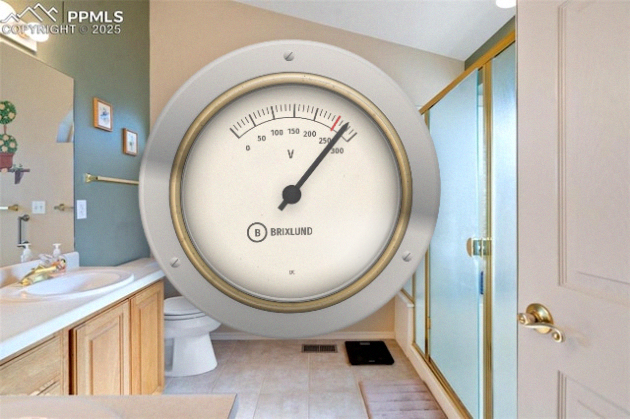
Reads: 270 (V)
